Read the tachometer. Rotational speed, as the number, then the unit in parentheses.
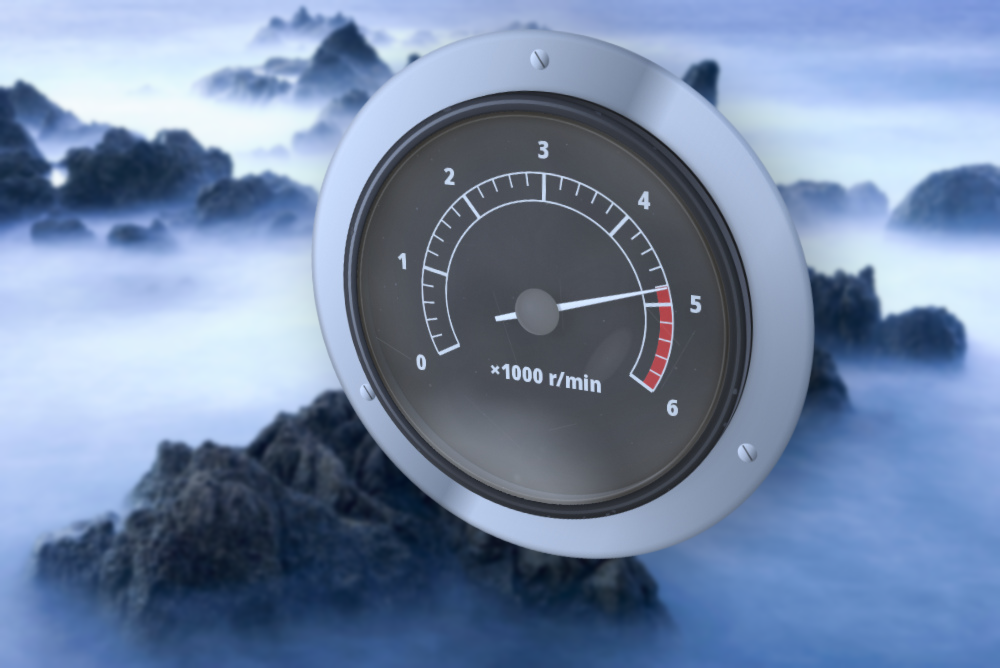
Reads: 4800 (rpm)
